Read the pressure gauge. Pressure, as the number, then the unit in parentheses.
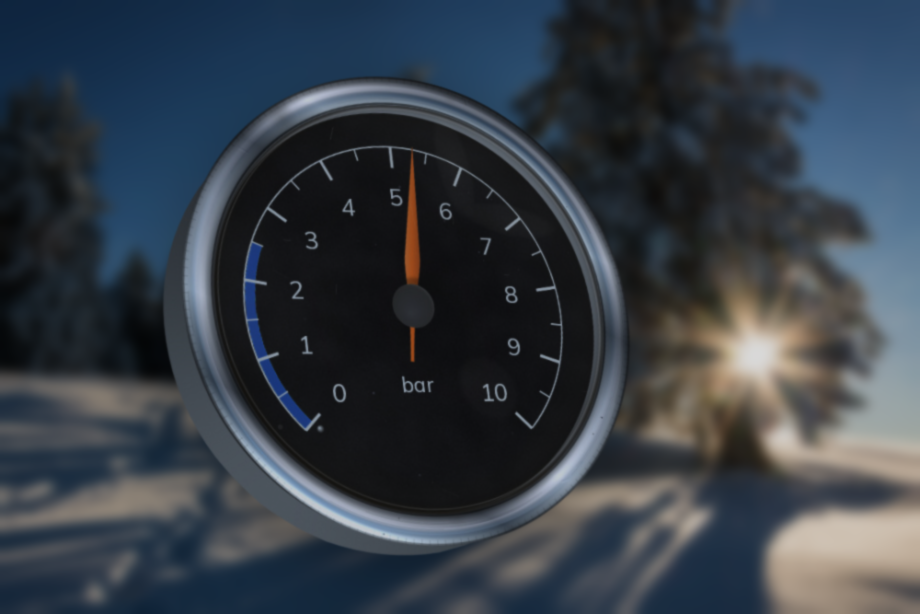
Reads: 5.25 (bar)
